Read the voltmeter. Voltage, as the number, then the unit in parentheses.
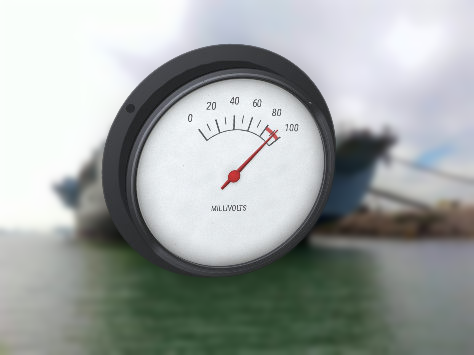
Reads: 90 (mV)
